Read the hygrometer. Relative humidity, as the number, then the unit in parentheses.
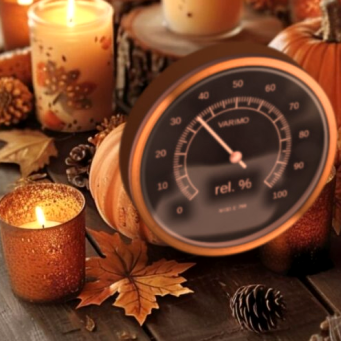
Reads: 35 (%)
